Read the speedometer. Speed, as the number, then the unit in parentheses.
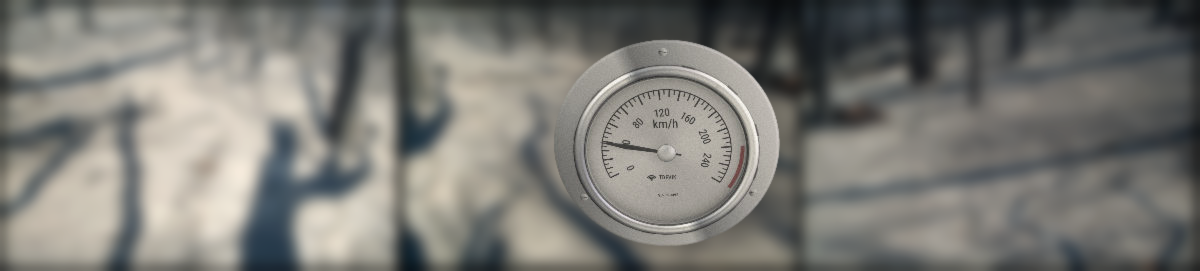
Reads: 40 (km/h)
